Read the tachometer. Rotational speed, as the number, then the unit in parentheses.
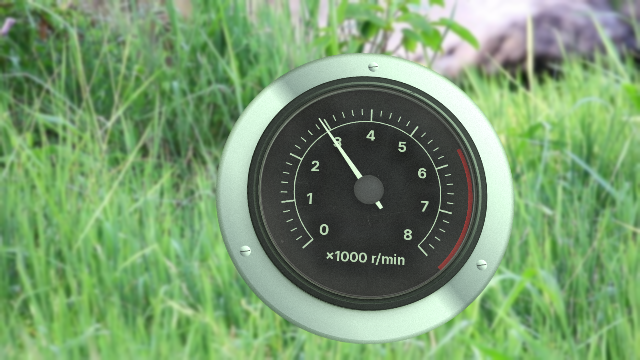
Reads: 2900 (rpm)
